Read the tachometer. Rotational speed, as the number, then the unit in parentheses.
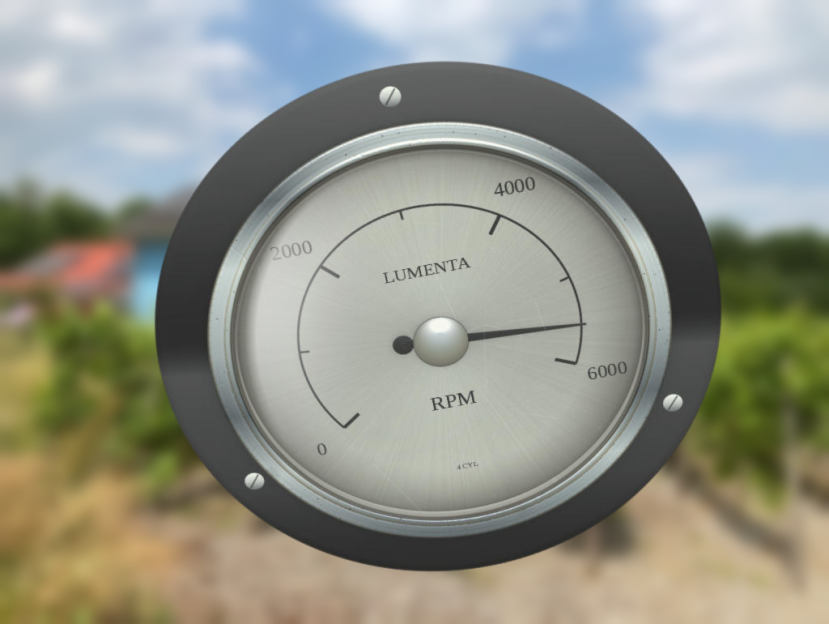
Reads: 5500 (rpm)
